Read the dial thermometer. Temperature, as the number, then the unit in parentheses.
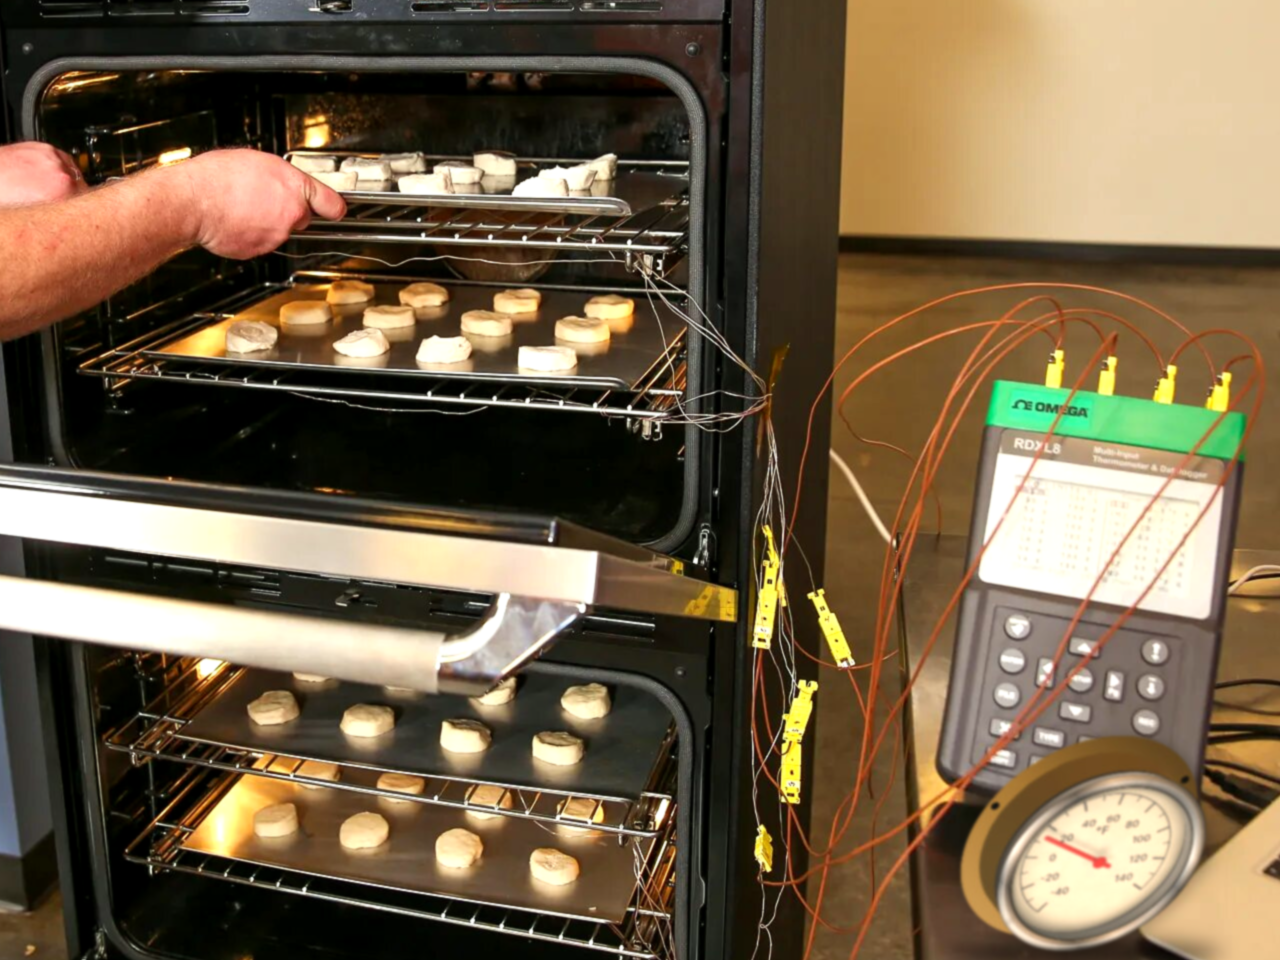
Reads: 15 (°F)
